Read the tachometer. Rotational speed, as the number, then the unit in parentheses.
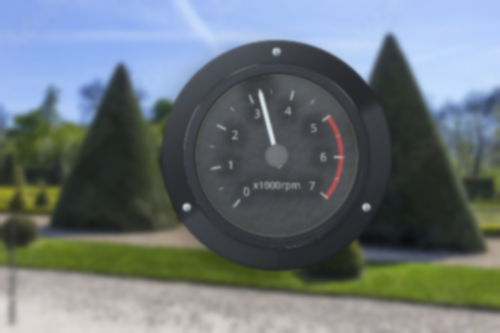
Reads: 3250 (rpm)
